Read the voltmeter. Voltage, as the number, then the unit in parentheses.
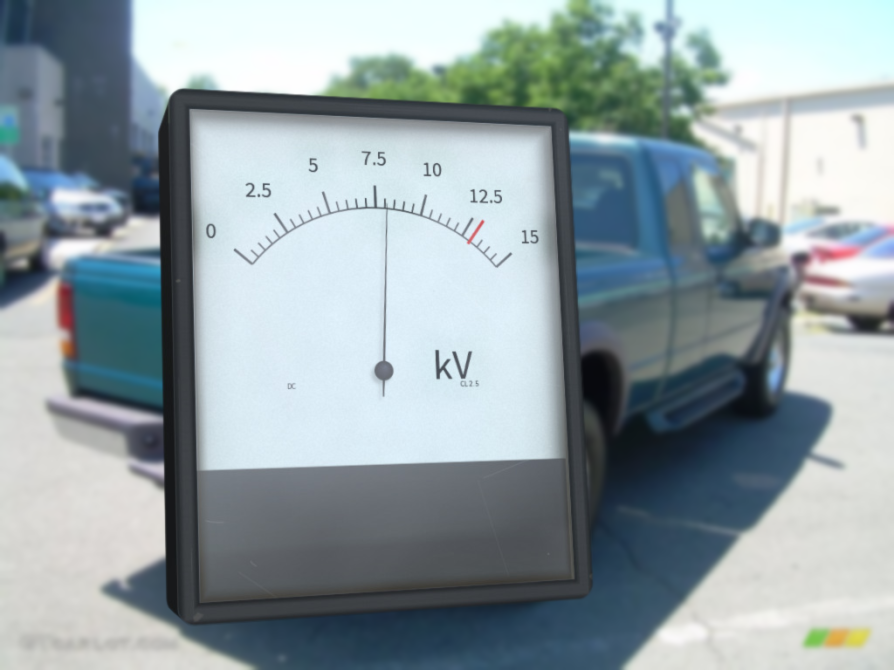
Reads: 8 (kV)
